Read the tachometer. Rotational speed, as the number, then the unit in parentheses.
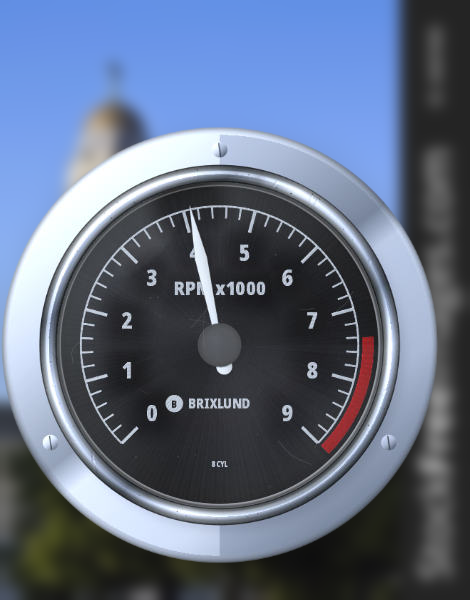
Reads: 4100 (rpm)
